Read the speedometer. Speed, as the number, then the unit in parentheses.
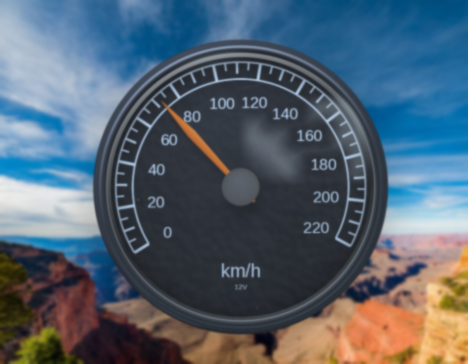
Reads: 72.5 (km/h)
